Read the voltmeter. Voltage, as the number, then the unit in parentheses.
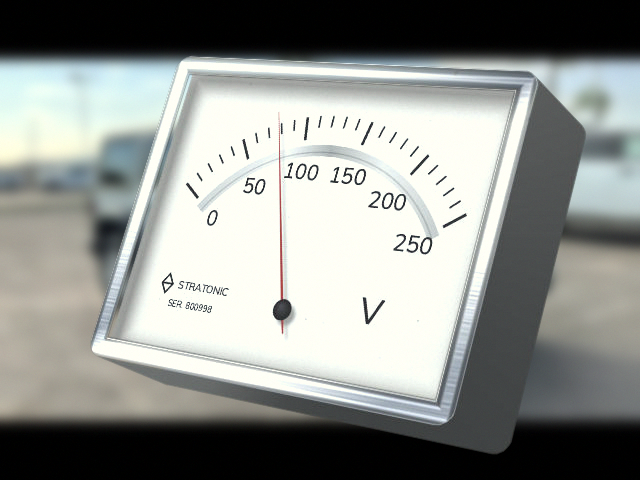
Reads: 80 (V)
